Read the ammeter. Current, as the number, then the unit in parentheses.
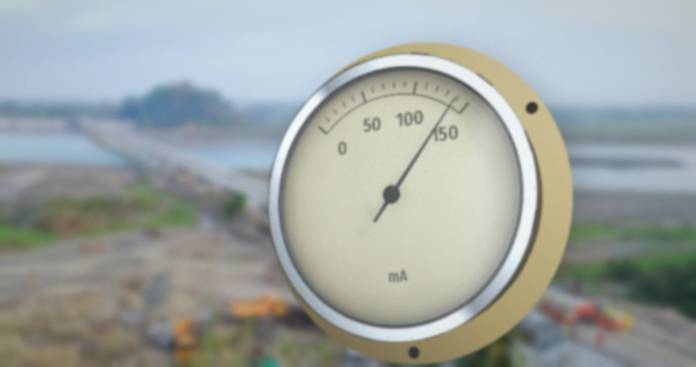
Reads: 140 (mA)
